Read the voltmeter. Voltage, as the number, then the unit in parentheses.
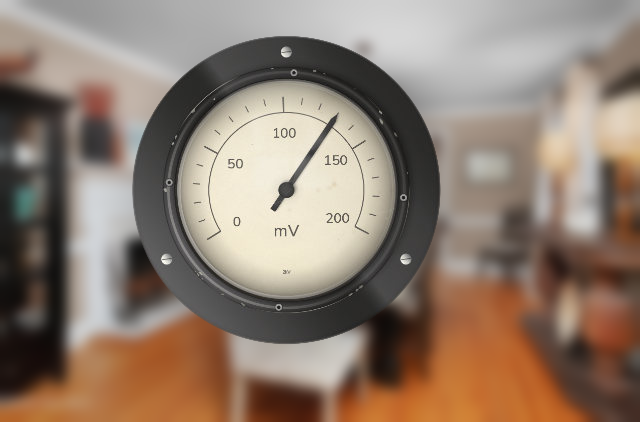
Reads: 130 (mV)
